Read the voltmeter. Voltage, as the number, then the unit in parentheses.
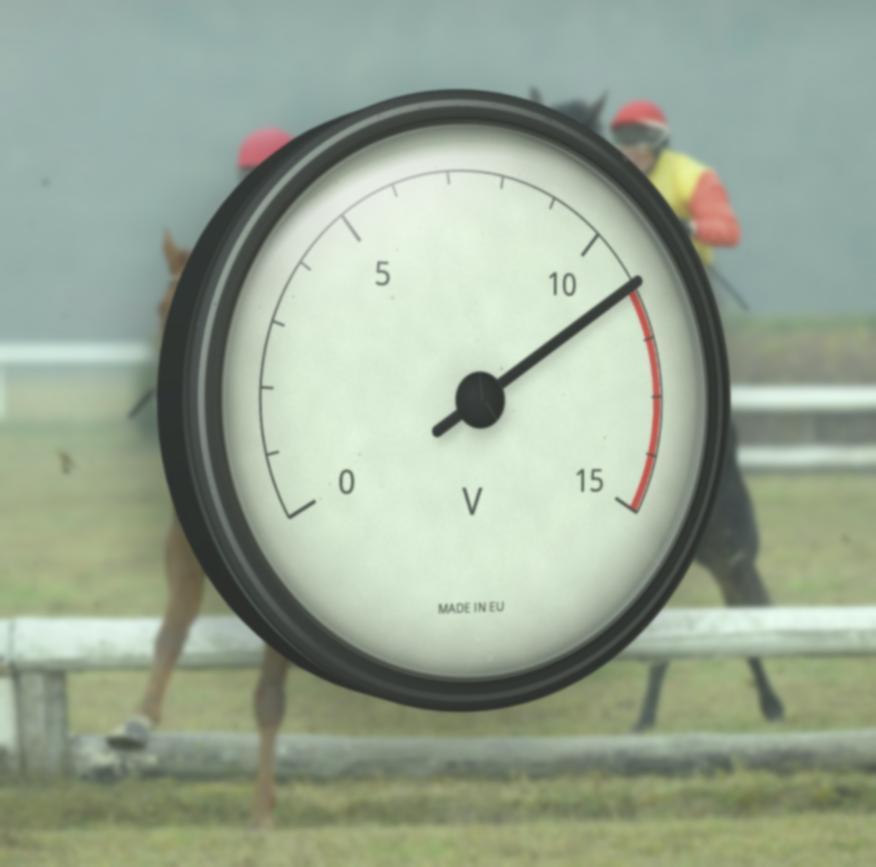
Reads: 11 (V)
